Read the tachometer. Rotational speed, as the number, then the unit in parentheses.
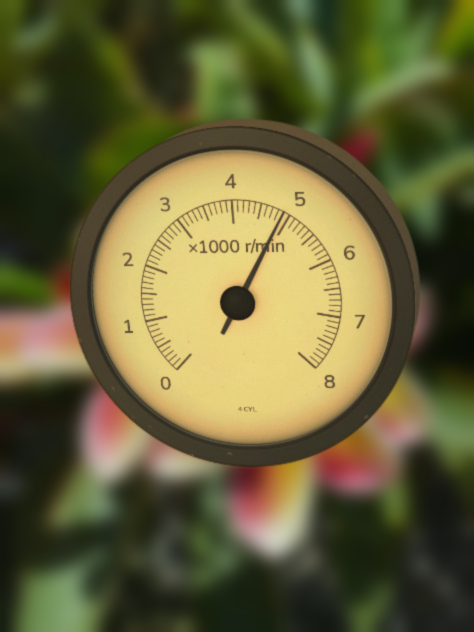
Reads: 4900 (rpm)
